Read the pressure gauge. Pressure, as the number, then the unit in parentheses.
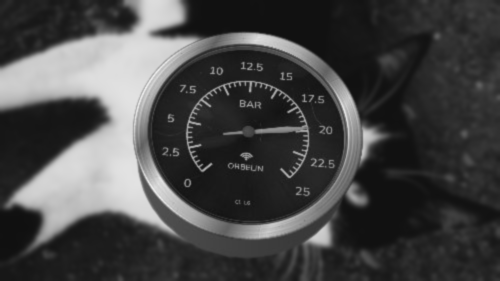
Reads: 20 (bar)
